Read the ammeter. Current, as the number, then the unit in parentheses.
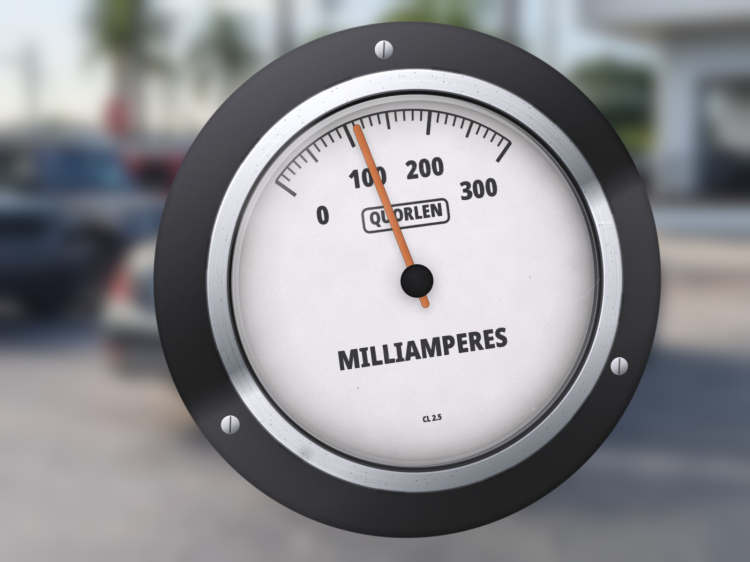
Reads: 110 (mA)
